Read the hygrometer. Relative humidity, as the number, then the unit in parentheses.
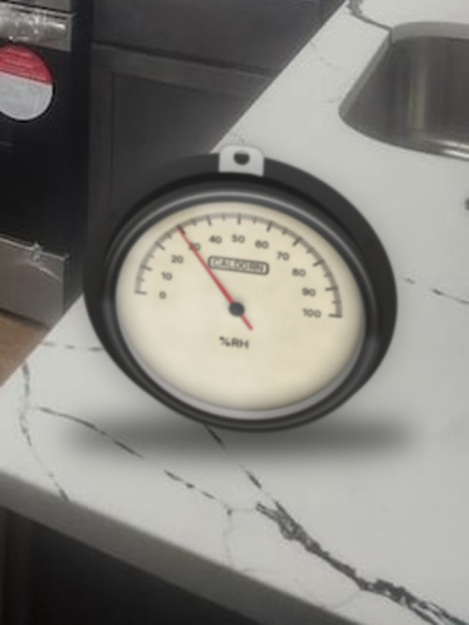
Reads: 30 (%)
